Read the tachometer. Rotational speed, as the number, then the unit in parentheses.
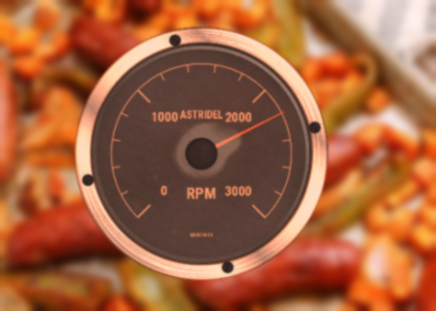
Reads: 2200 (rpm)
